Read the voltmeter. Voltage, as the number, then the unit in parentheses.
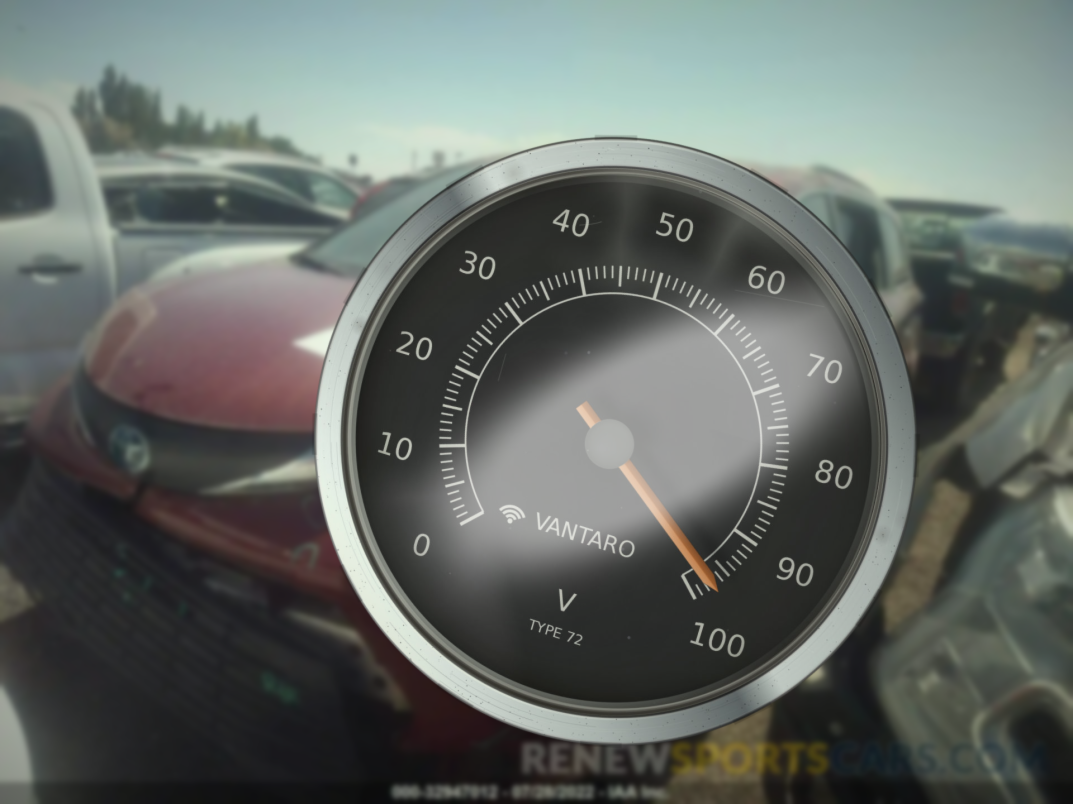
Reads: 97 (V)
